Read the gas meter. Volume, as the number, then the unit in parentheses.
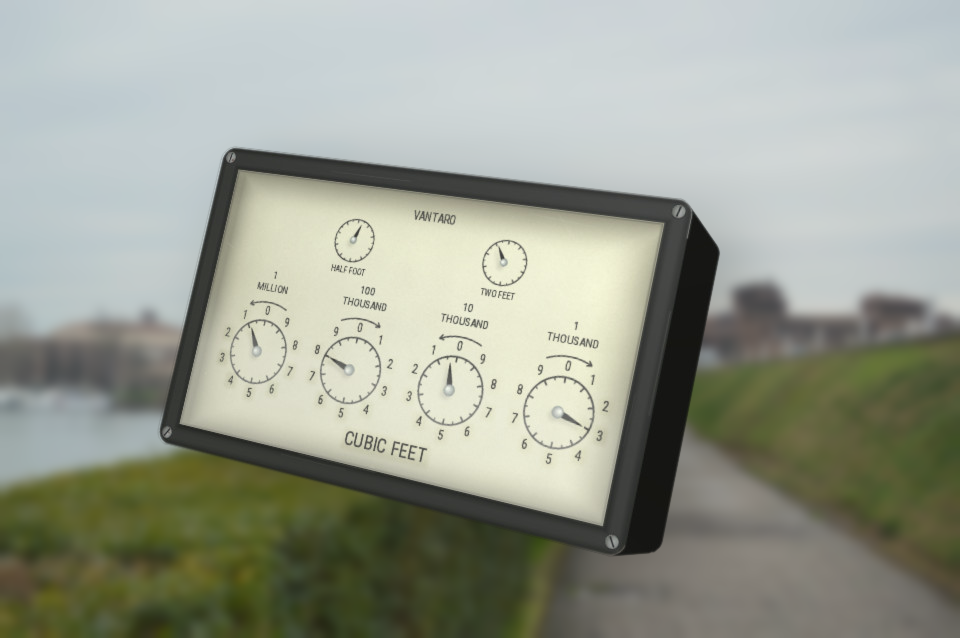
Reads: 80300 (ft³)
